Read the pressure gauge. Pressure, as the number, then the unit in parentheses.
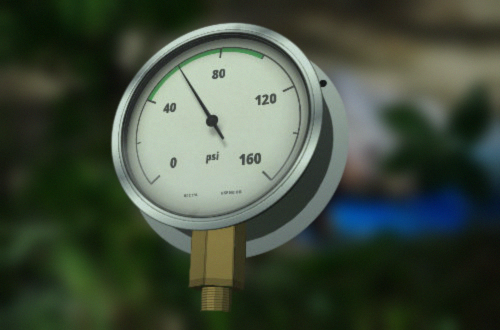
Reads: 60 (psi)
